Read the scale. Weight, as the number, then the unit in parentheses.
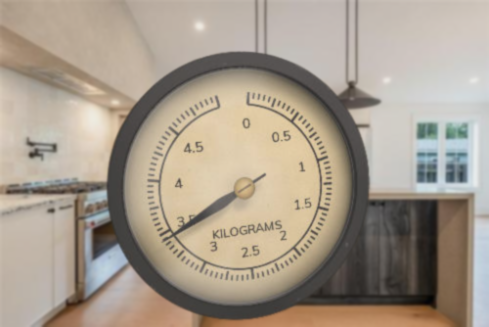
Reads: 3.45 (kg)
